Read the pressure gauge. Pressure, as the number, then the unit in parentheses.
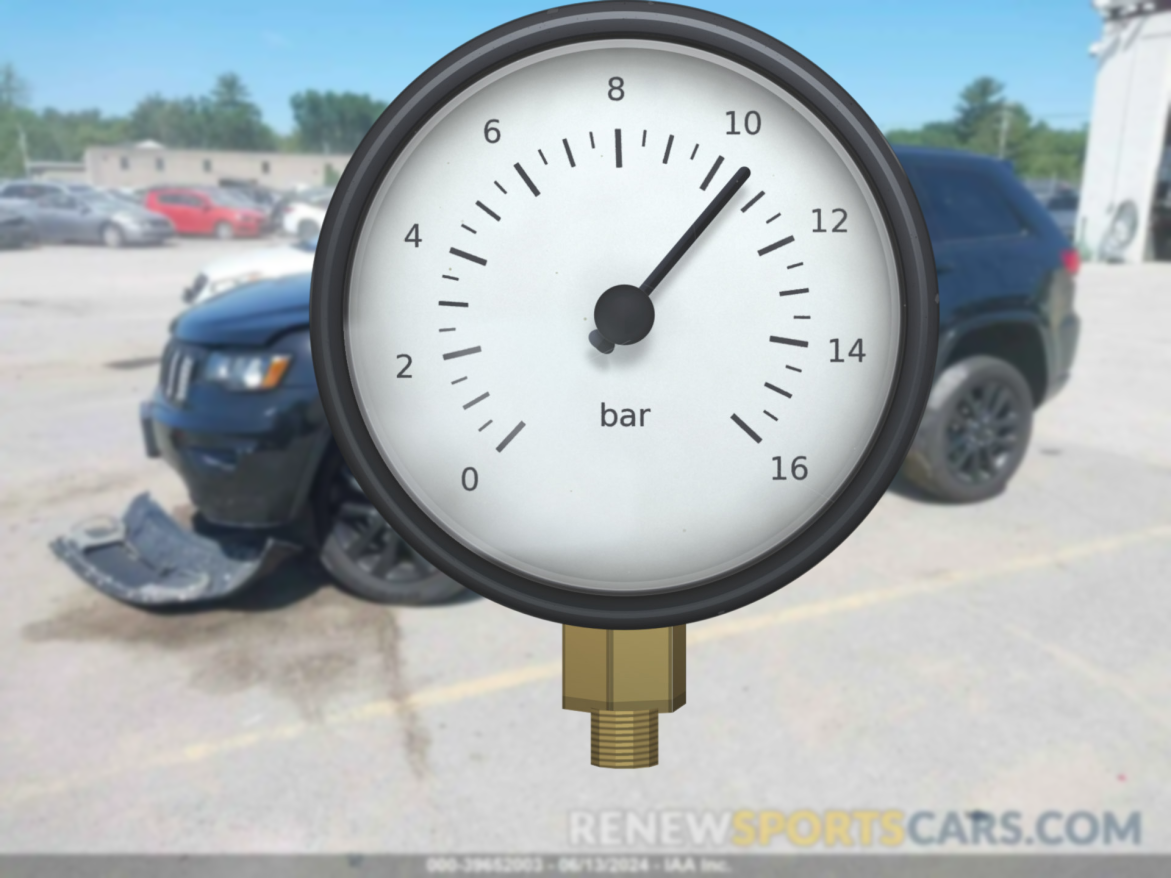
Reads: 10.5 (bar)
